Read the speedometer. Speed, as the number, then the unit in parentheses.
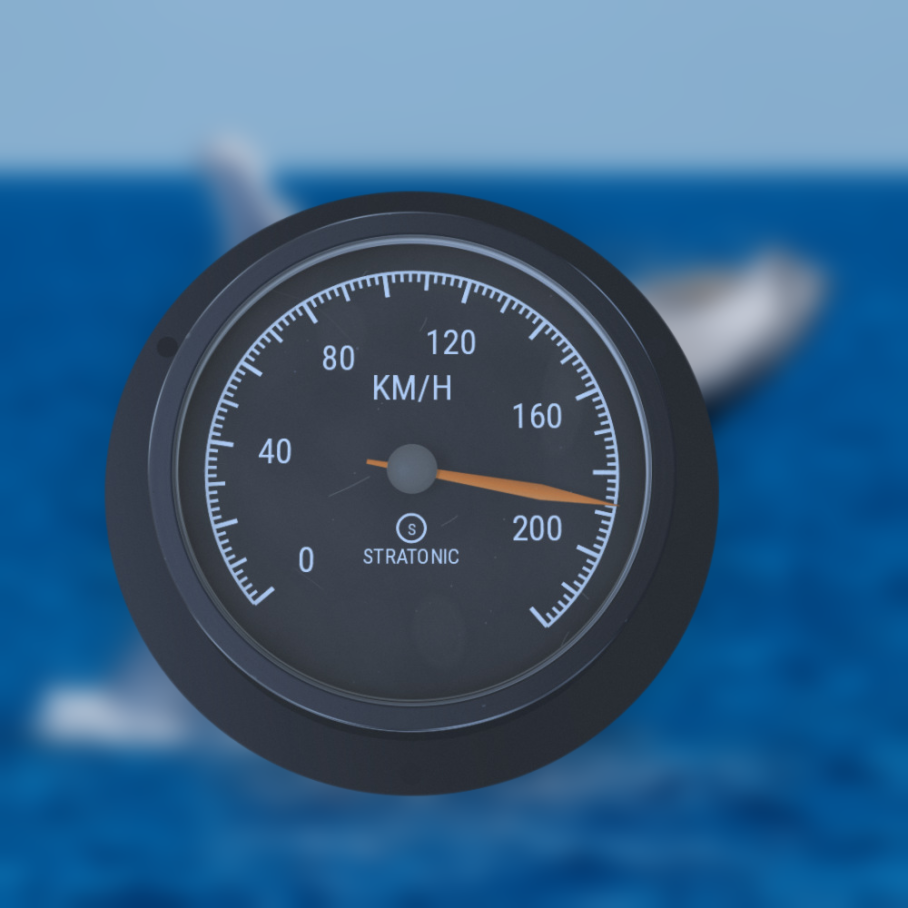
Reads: 188 (km/h)
